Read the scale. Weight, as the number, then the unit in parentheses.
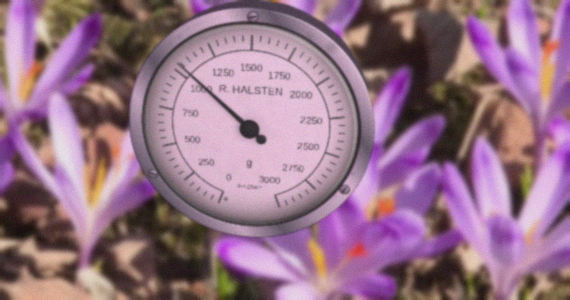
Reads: 1050 (g)
